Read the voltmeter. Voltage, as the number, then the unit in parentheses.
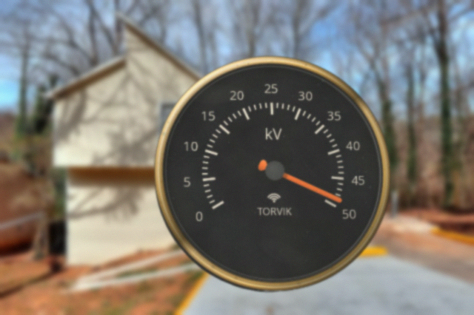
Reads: 49 (kV)
